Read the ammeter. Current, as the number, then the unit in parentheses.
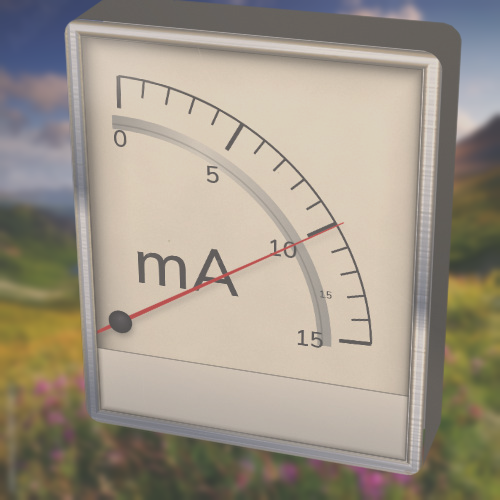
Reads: 10 (mA)
